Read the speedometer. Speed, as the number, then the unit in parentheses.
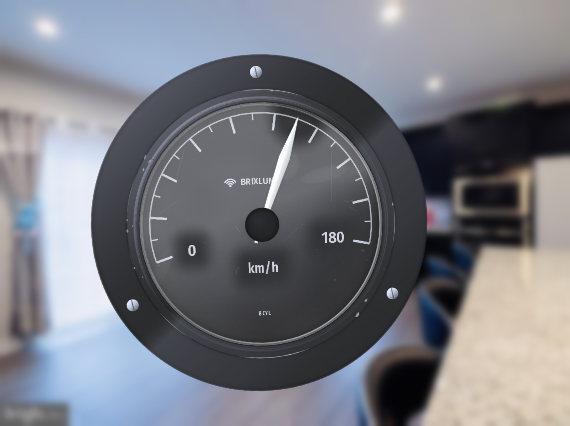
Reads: 110 (km/h)
